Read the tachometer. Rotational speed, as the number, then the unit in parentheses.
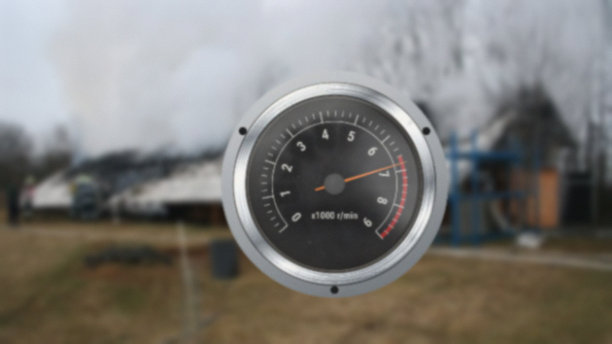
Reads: 6800 (rpm)
